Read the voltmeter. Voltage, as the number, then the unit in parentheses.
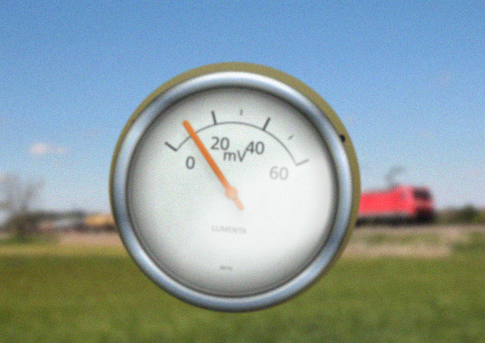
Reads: 10 (mV)
